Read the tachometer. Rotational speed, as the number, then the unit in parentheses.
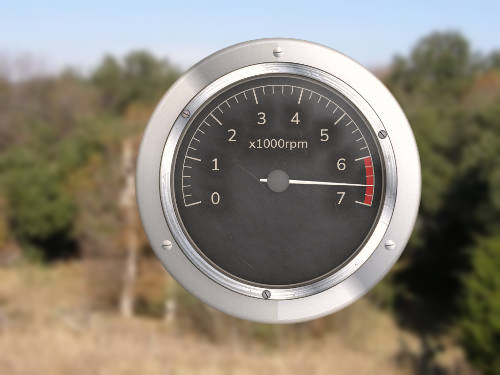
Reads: 6600 (rpm)
